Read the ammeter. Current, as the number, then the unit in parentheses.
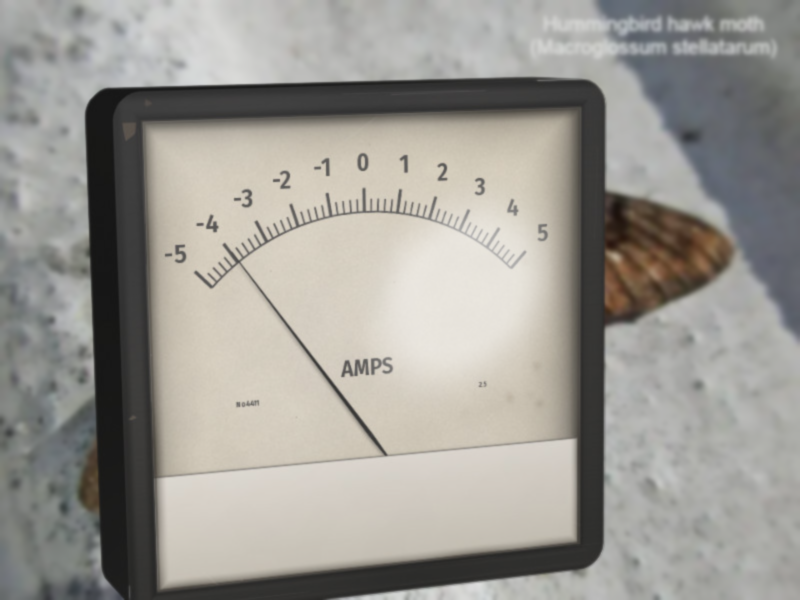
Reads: -4 (A)
